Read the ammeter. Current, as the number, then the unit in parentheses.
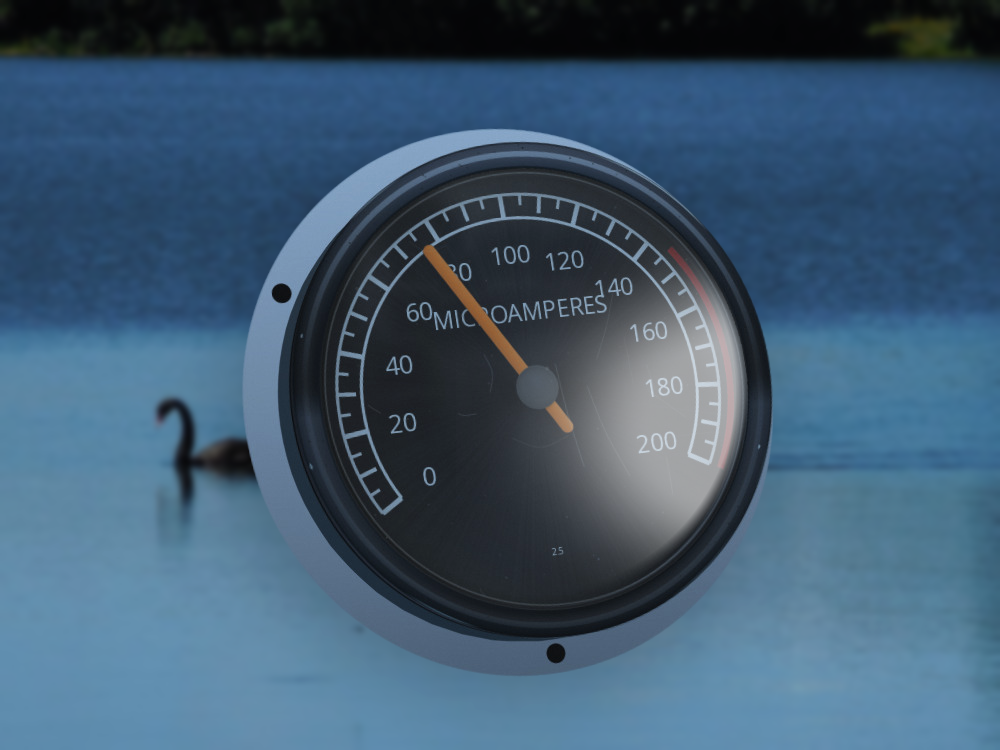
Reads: 75 (µA)
